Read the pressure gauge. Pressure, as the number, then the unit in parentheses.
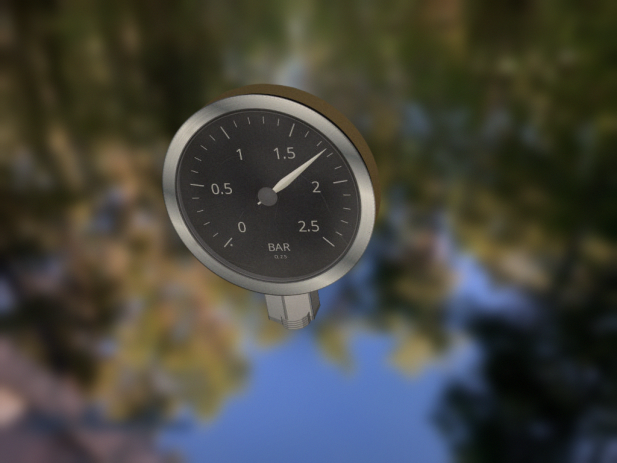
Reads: 1.75 (bar)
